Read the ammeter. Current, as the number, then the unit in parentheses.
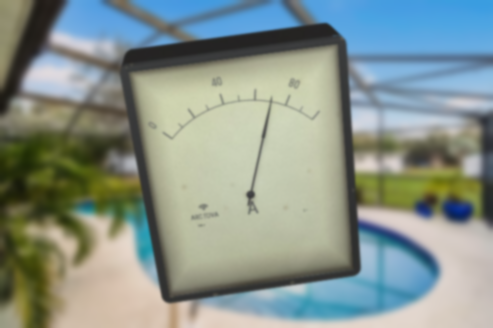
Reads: 70 (A)
